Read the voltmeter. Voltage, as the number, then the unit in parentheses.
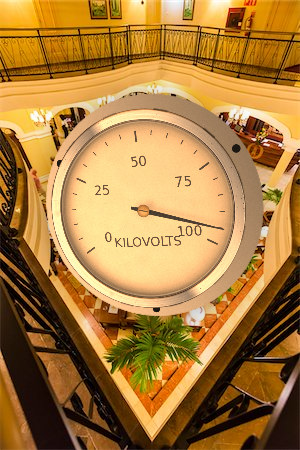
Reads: 95 (kV)
